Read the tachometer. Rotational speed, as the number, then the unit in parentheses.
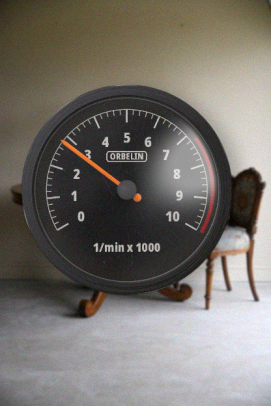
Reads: 2800 (rpm)
